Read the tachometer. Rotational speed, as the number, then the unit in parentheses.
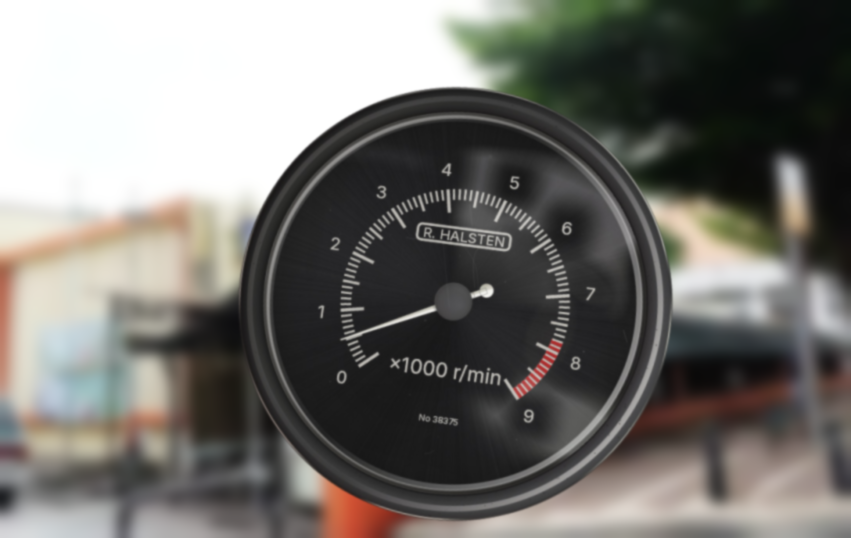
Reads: 500 (rpm)
